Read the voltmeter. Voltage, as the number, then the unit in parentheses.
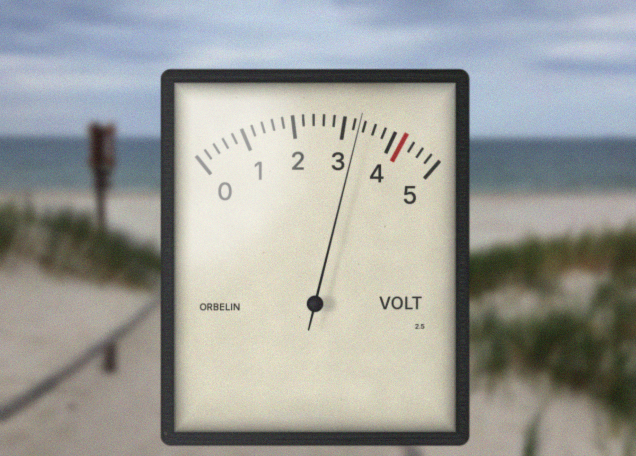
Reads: 3.3 (V)
